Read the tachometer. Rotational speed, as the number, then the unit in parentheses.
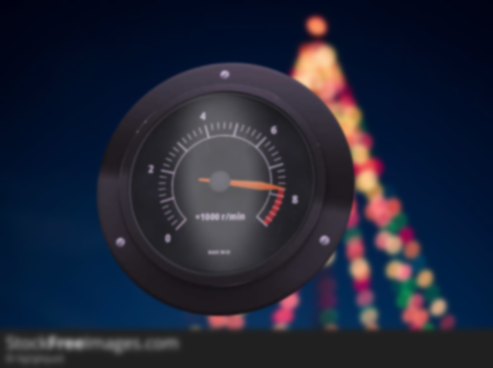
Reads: 7800 (rpm)
